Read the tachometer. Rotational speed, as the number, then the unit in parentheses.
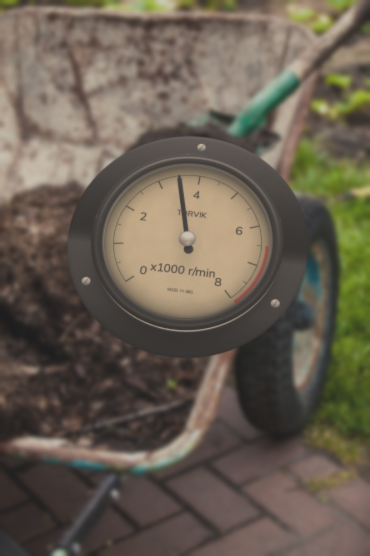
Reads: 3500 (rpm)
